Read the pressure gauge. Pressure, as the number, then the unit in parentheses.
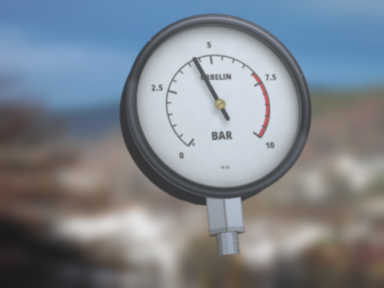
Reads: 4.25 (bar)
